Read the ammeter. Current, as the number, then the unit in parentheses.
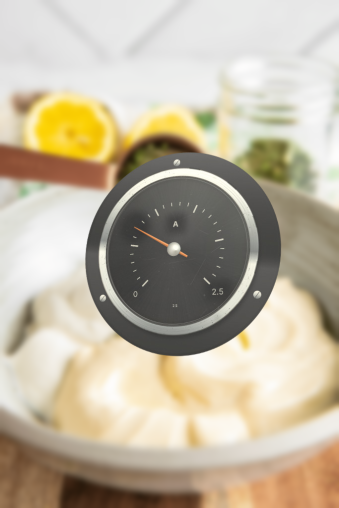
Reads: 0.7 (A)
